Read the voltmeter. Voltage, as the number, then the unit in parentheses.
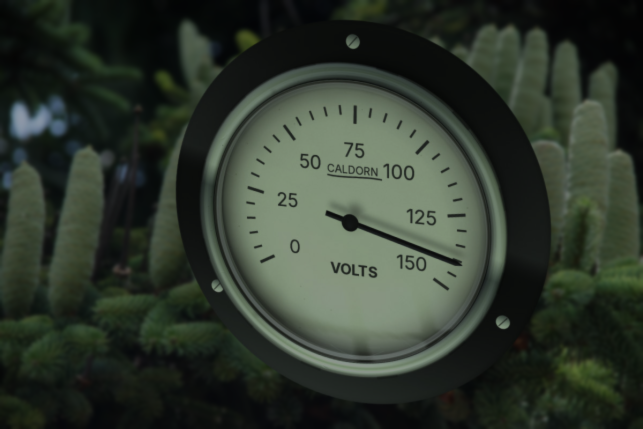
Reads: 140 (V)
